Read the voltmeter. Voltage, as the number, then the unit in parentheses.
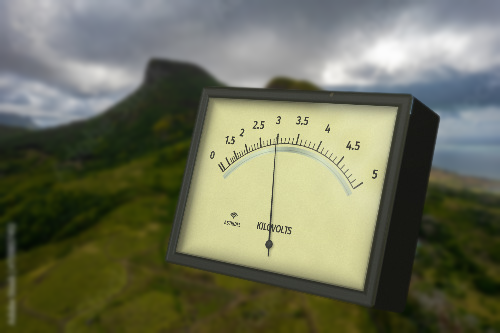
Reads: 3 (kV)
